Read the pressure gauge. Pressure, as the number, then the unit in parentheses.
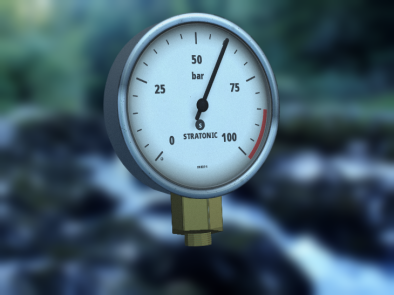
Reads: 60 (bar)
